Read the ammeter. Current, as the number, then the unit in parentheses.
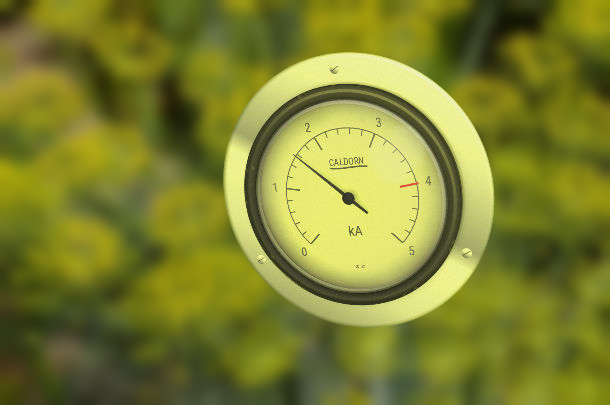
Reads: 1.6 (kA)
